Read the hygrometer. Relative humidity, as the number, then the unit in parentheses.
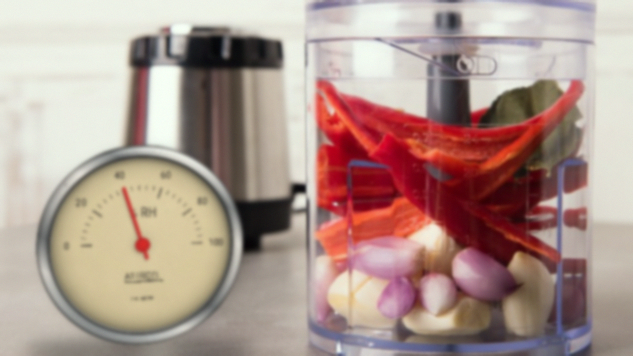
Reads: 40 (%)
